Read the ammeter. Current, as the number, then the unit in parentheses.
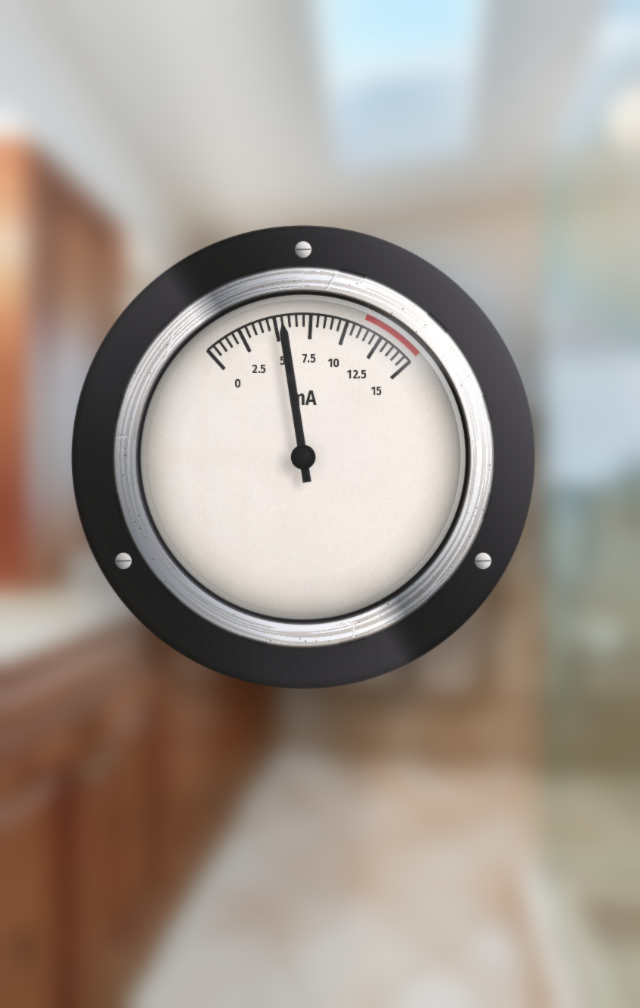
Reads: 5.5 (mA)
